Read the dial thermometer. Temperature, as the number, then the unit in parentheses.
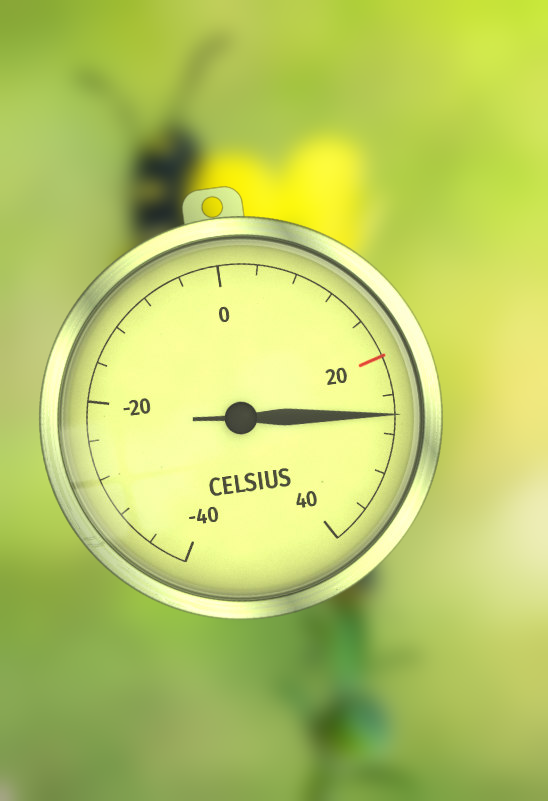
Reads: 26 (°C)
